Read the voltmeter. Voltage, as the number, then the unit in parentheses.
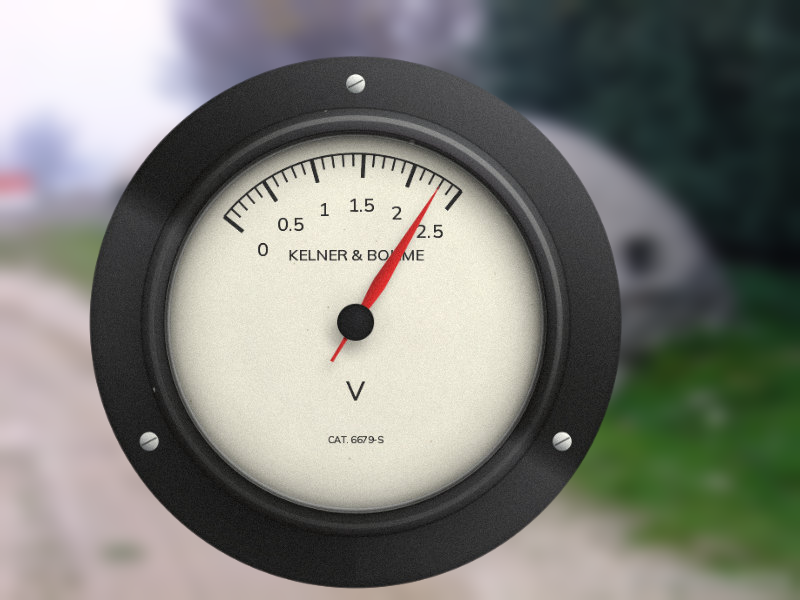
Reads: 2.3 (V)
